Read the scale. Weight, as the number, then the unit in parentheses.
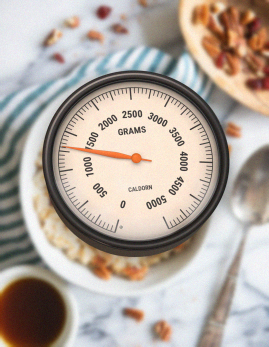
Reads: 1300 (g)
